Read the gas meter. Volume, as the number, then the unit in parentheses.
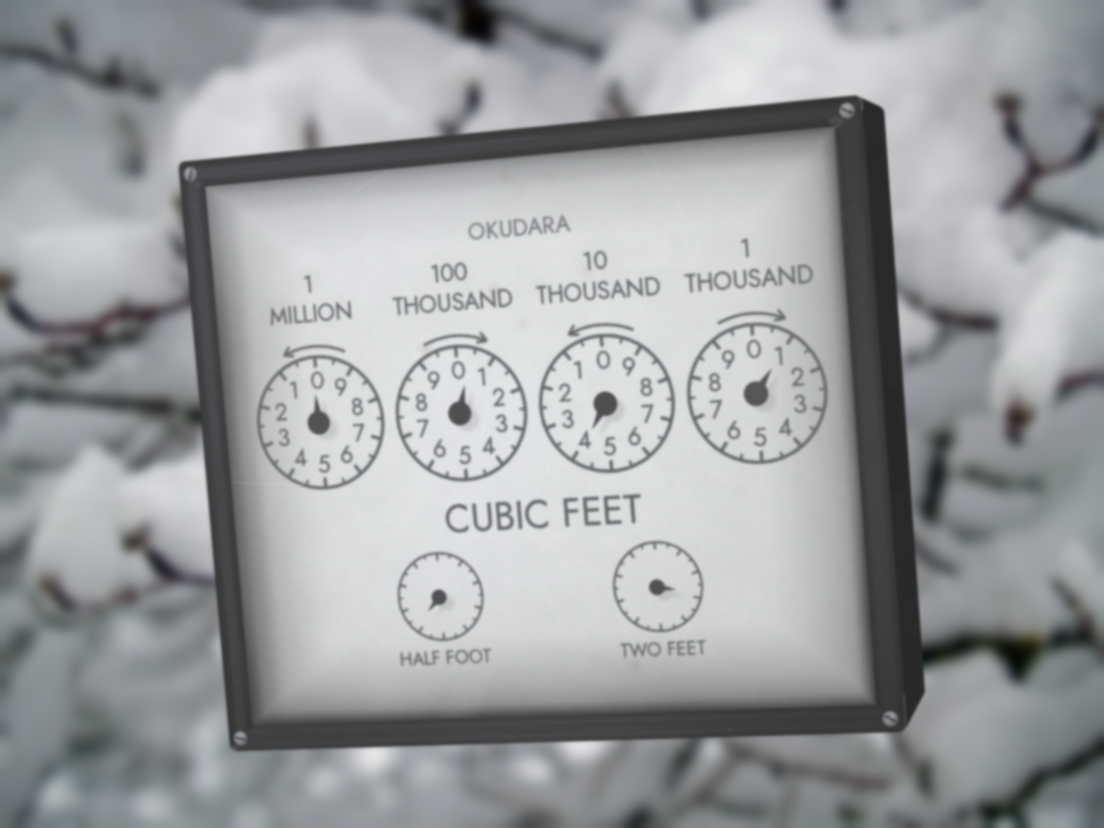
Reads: 4100 (ft³)
